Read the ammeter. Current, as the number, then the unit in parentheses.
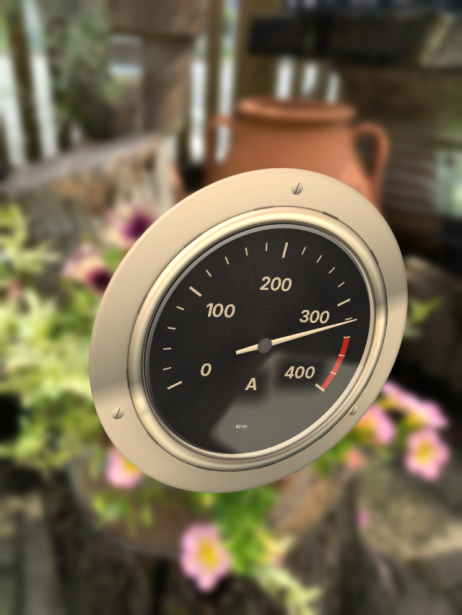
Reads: 320 (A)
